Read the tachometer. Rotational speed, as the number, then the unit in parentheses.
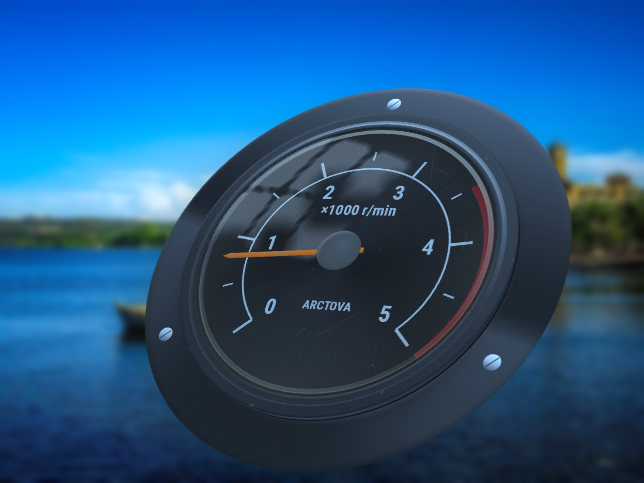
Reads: 750 (rpm)
